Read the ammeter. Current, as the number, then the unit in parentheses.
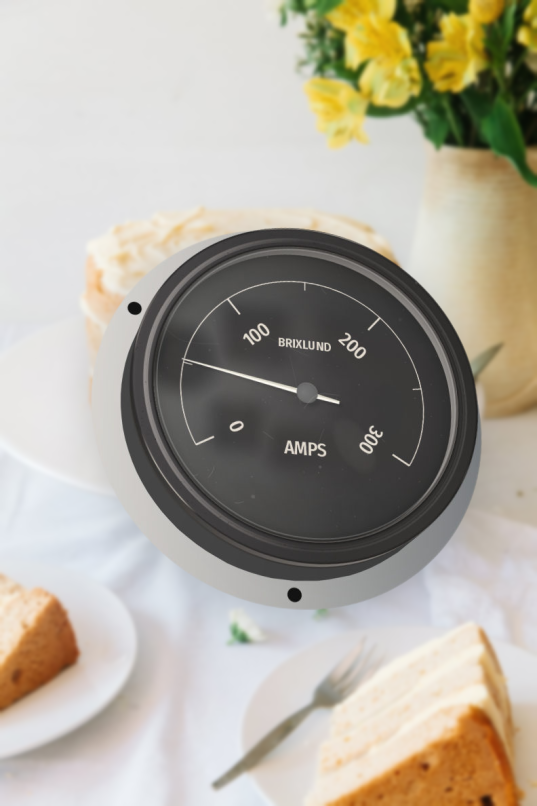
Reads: 50 (A)
